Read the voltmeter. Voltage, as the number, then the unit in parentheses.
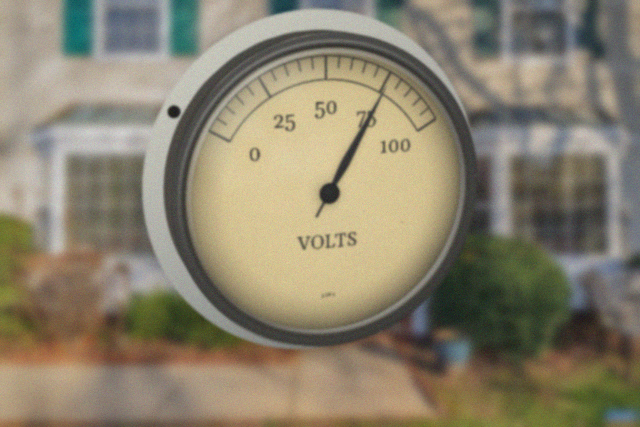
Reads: 75 (V)
